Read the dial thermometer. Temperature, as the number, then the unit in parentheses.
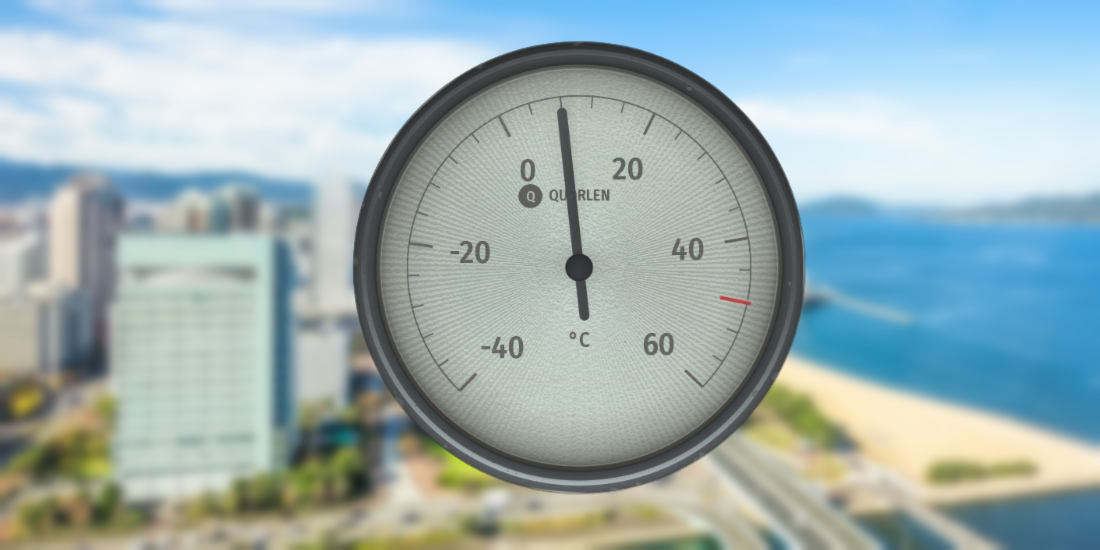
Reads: 8 (°C)
